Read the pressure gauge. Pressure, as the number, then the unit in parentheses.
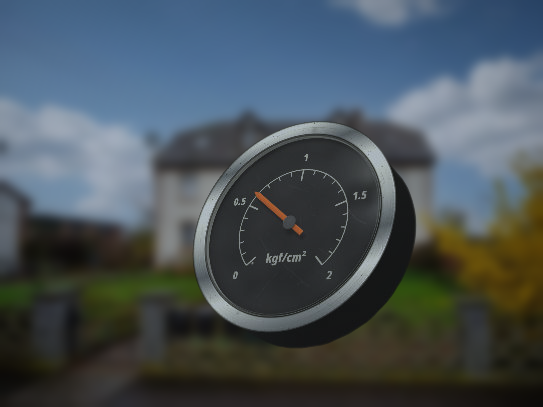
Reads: 0.6 (kg/cm²)
